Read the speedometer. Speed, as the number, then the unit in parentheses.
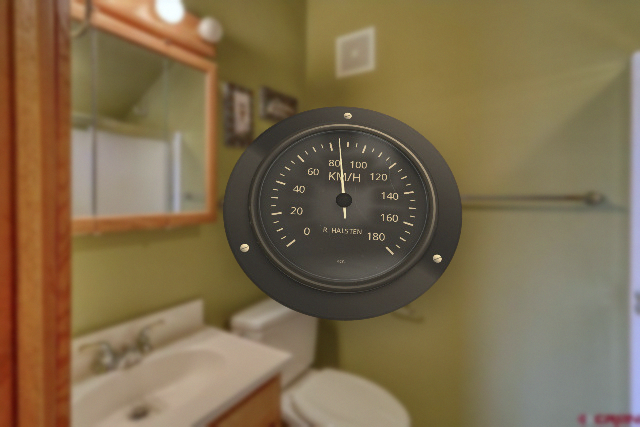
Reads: 85 (km/h)
